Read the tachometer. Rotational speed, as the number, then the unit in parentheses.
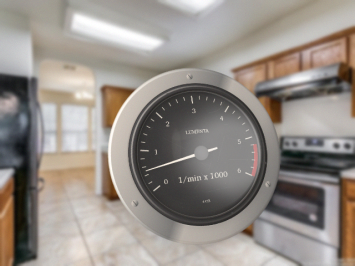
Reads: 500 (rpm)
